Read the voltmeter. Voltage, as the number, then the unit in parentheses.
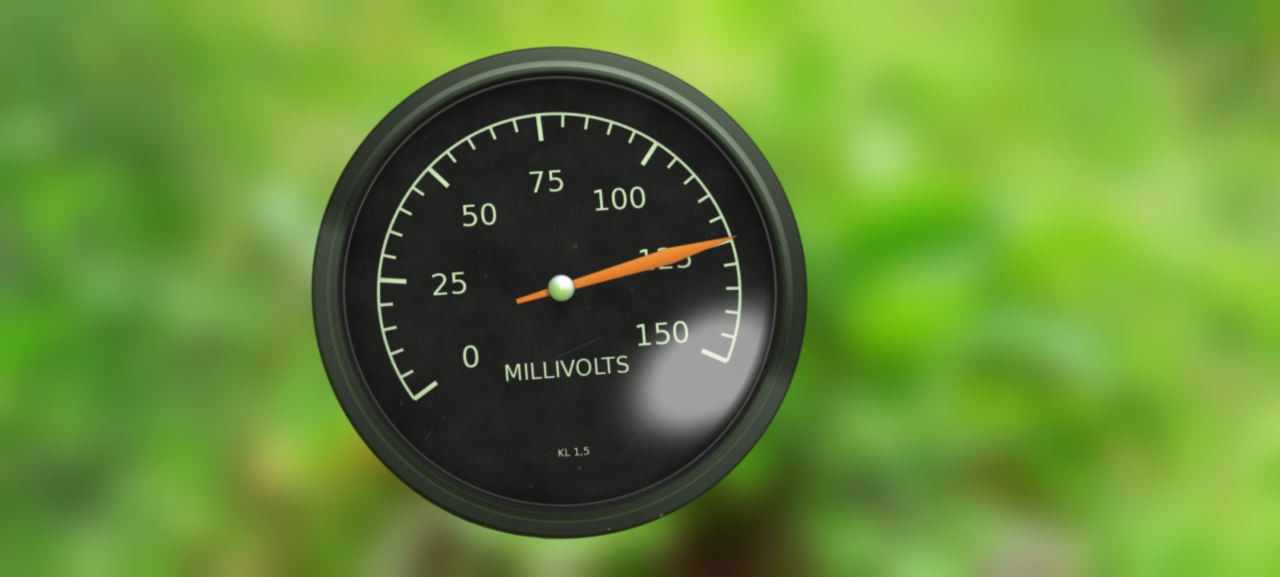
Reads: 125 (mV)
